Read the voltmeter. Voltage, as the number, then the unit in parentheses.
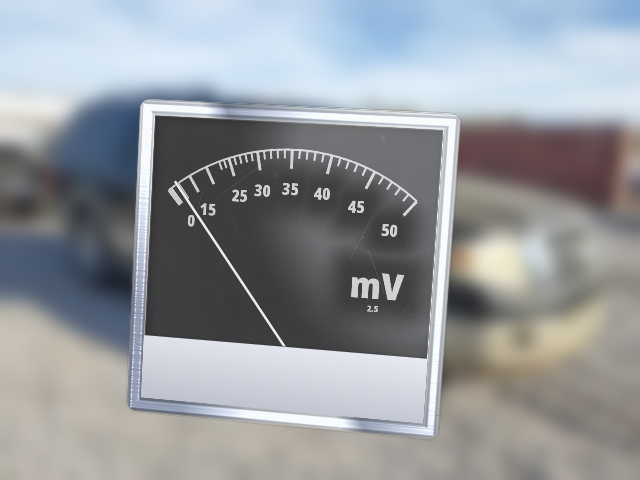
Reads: 10 (mV)
